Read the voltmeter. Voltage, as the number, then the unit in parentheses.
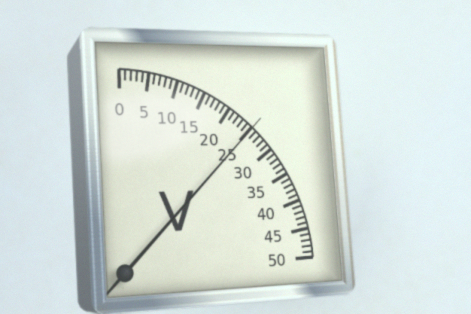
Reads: 25 (V)
